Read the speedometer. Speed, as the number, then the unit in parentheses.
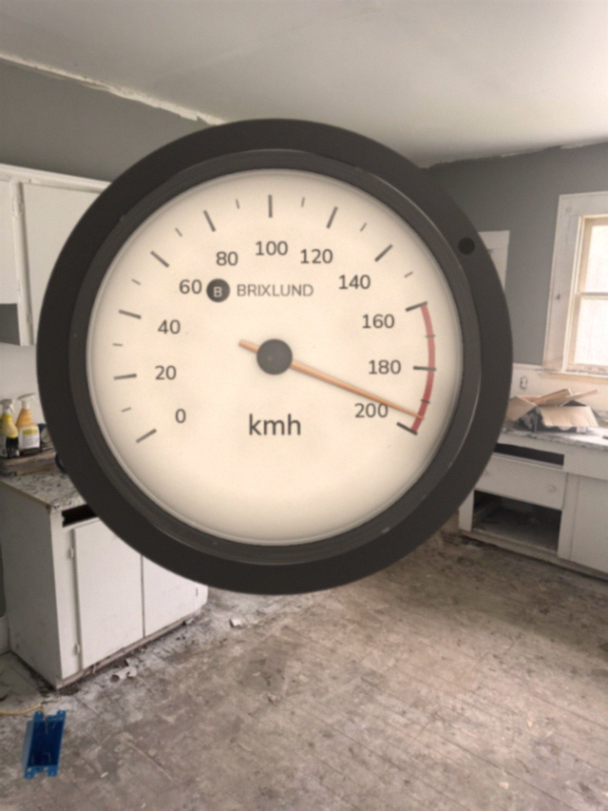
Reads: 195 (km/h)
